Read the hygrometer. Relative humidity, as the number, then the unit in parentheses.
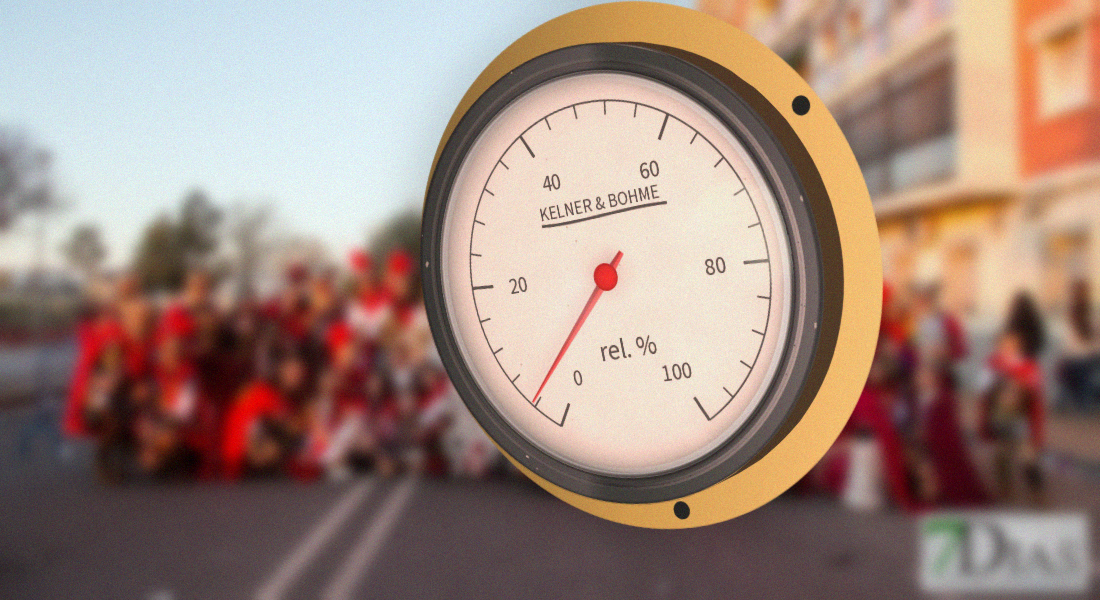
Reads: 4 (%)
